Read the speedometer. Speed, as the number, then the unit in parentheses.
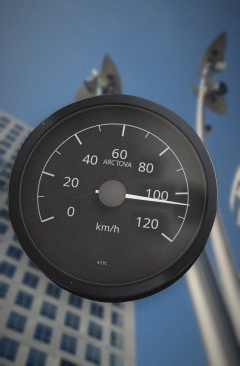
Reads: 105 (km/h)
